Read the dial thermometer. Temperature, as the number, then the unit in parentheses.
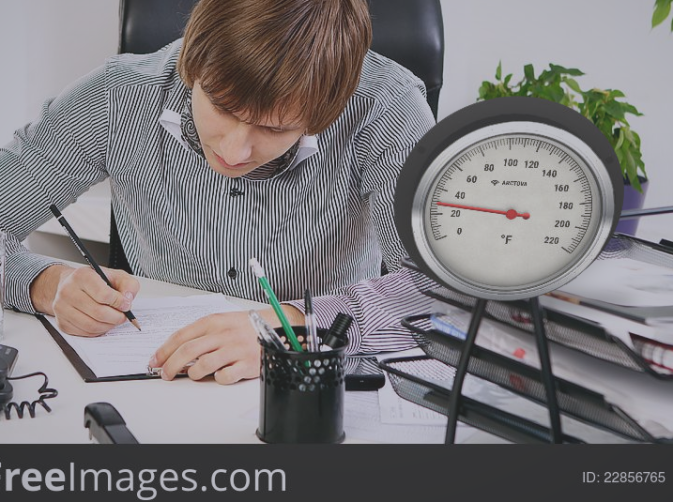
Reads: 30 (°F)
